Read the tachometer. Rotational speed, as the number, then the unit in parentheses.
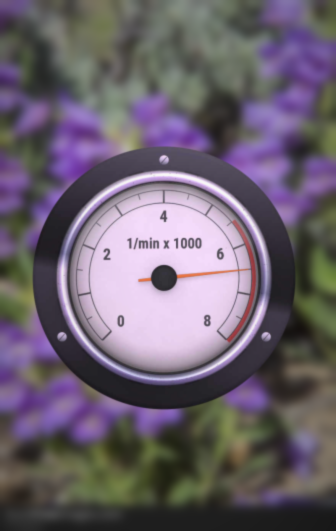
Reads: 6500 (rpm)
